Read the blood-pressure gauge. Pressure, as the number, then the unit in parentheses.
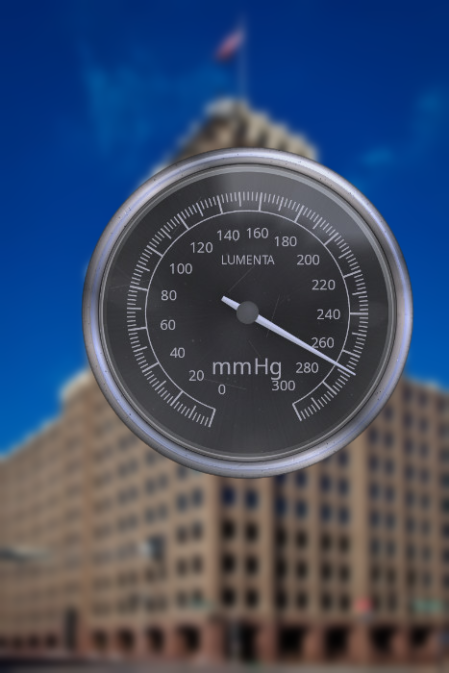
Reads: 268 (mmHg)
